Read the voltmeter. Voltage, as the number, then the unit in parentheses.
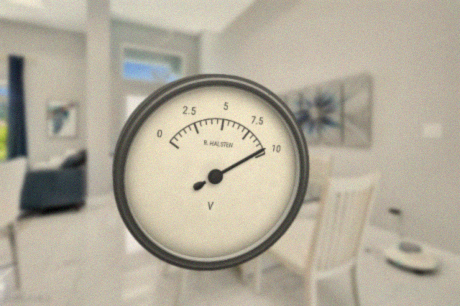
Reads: 9.5 (V)
